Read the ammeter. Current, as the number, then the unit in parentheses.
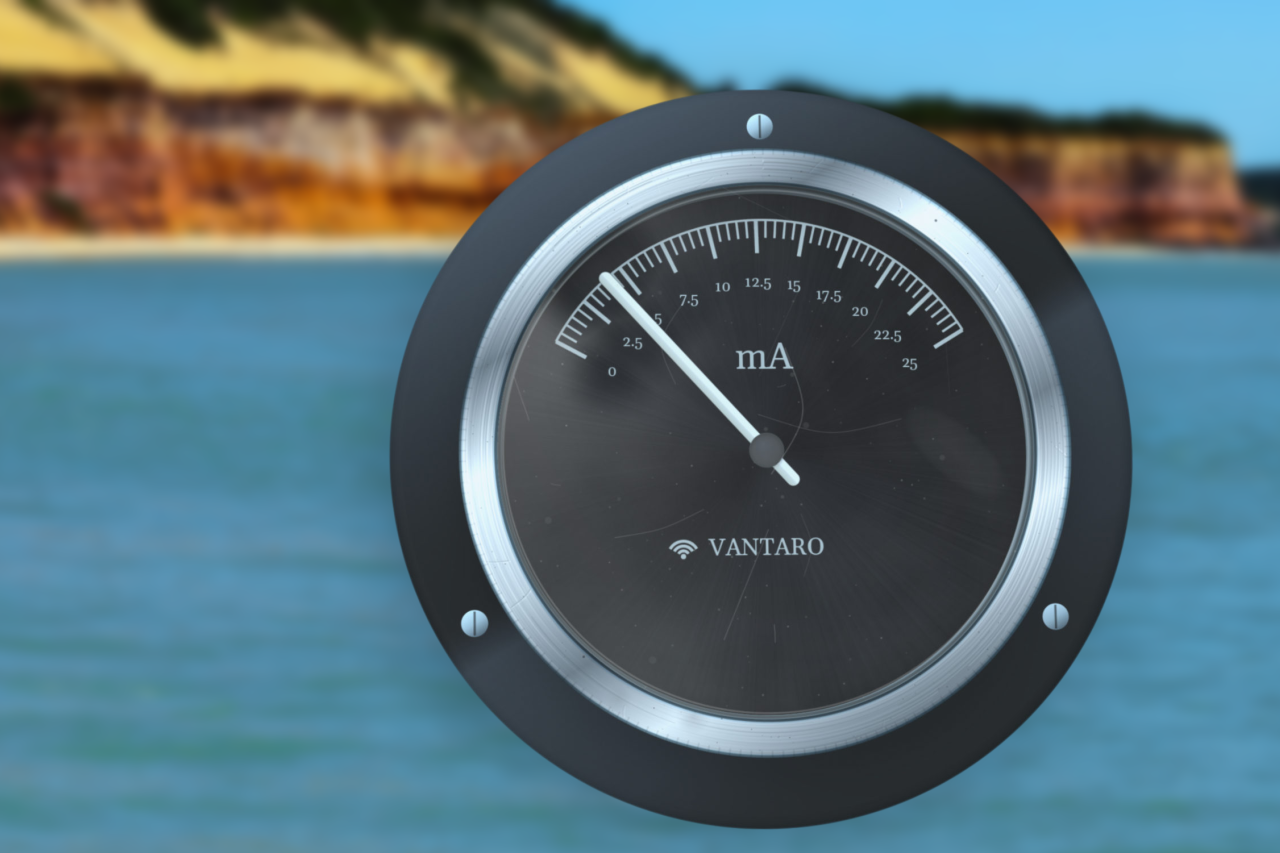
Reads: 4 (mA)
